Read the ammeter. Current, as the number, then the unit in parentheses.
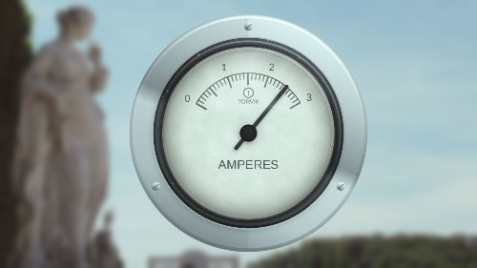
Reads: 2.5 (A)
